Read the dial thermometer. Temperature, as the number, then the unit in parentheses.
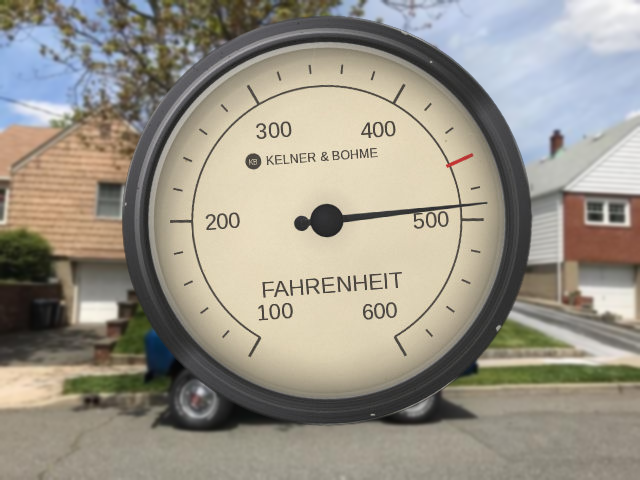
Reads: 490 (°F)
